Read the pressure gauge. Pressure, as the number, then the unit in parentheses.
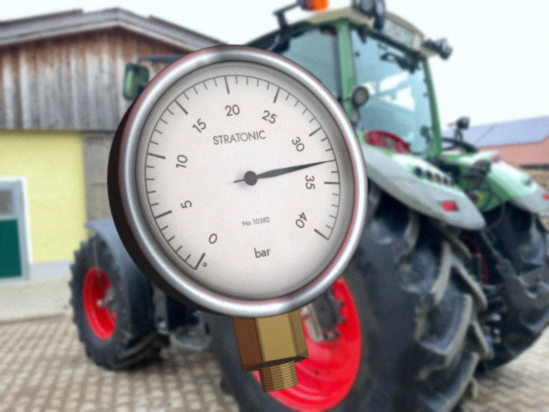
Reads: 33 (bar)
